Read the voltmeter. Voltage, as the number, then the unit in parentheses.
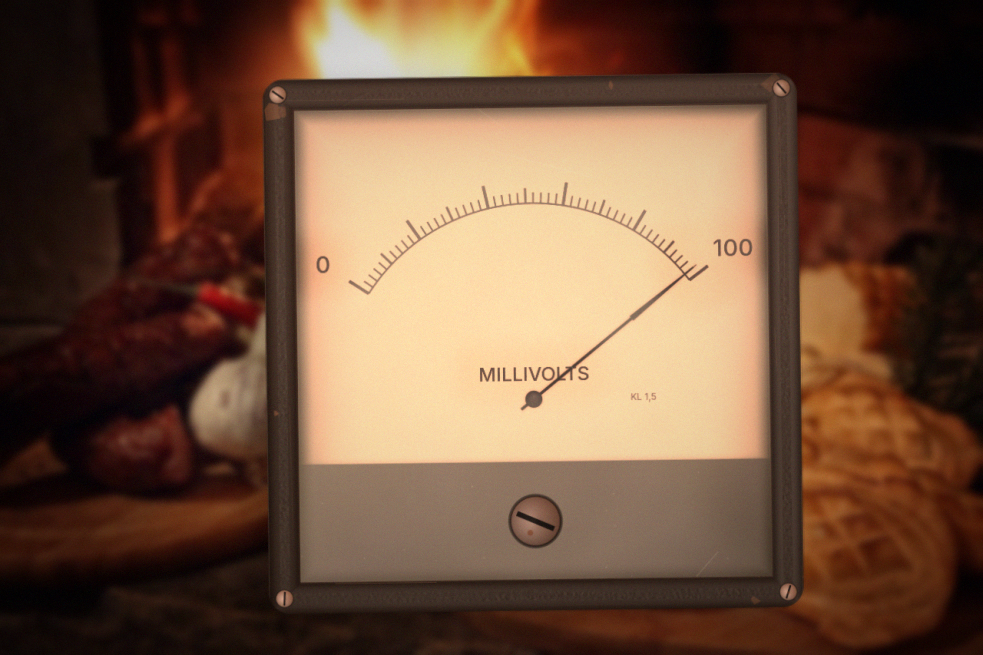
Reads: 98 (mV)
